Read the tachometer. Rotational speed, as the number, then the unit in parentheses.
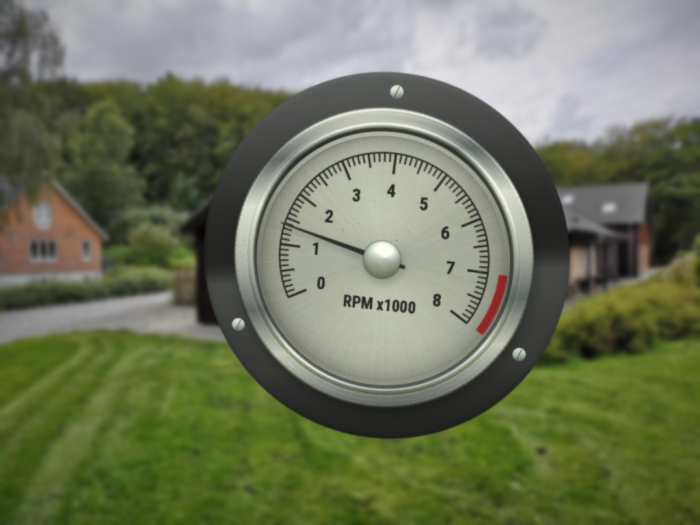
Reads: 1400 (rpm)
